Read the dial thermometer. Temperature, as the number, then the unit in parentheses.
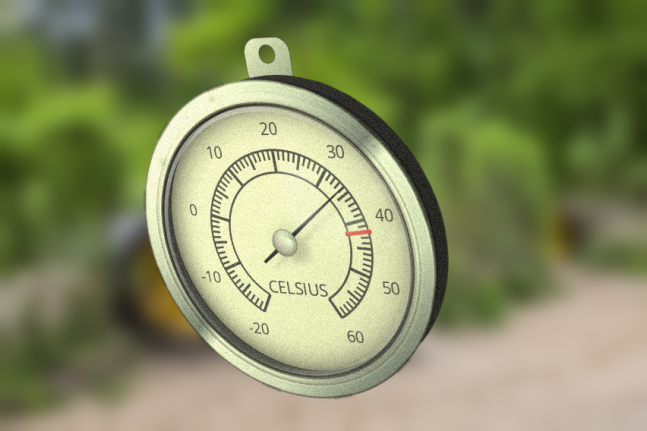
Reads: 34 (°C)
